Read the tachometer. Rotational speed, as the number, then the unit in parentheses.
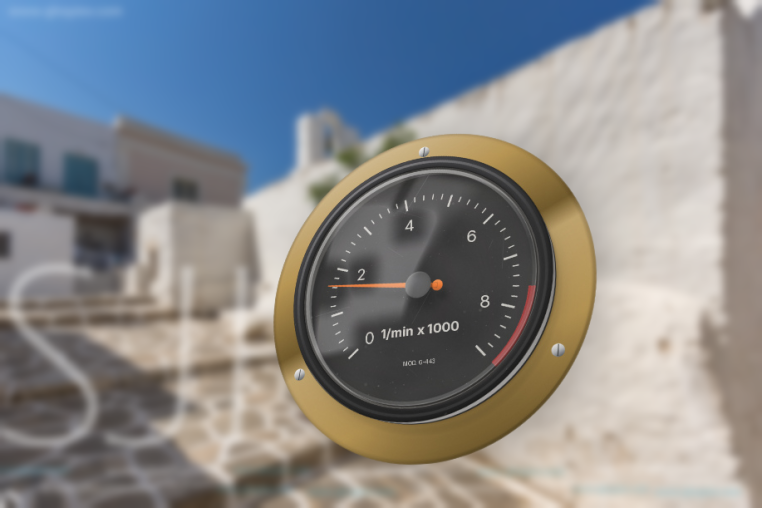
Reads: 1600 (rpm)
